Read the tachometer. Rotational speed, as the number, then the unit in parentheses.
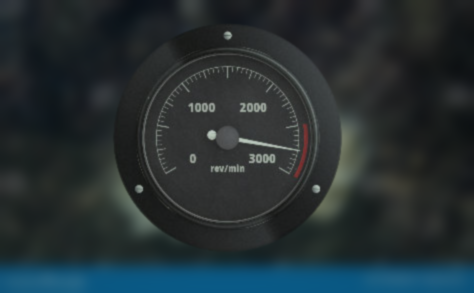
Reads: 2750 (rpm)
